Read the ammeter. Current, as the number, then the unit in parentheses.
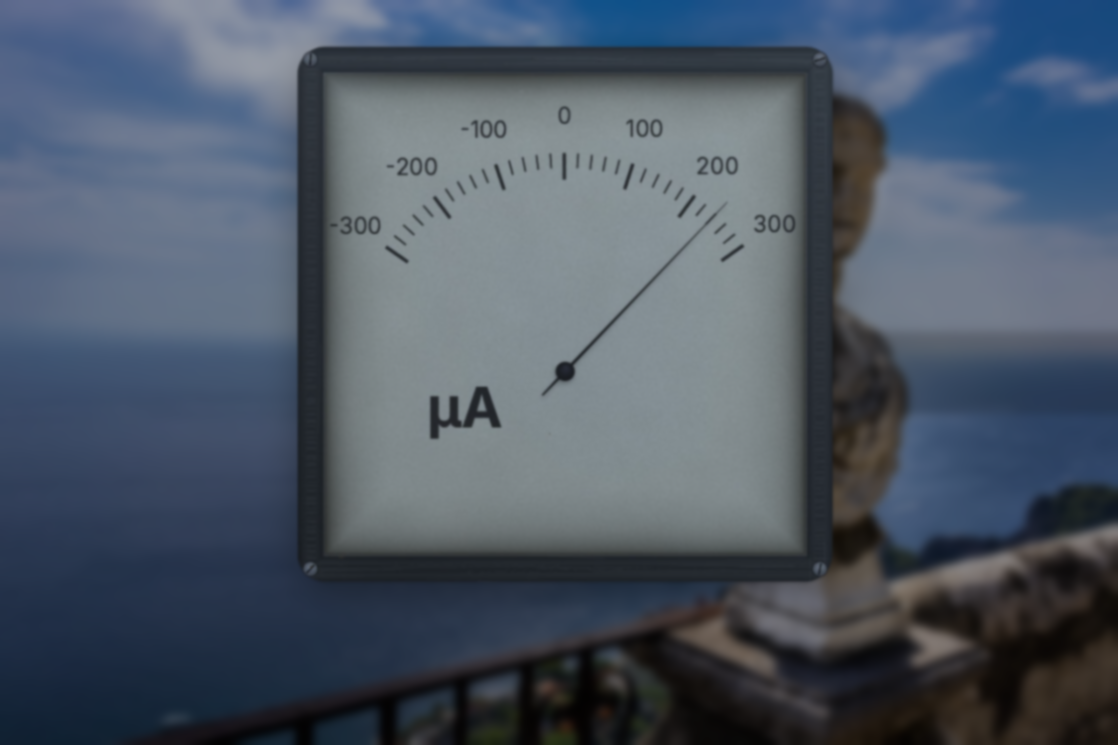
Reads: 240 (µA)
